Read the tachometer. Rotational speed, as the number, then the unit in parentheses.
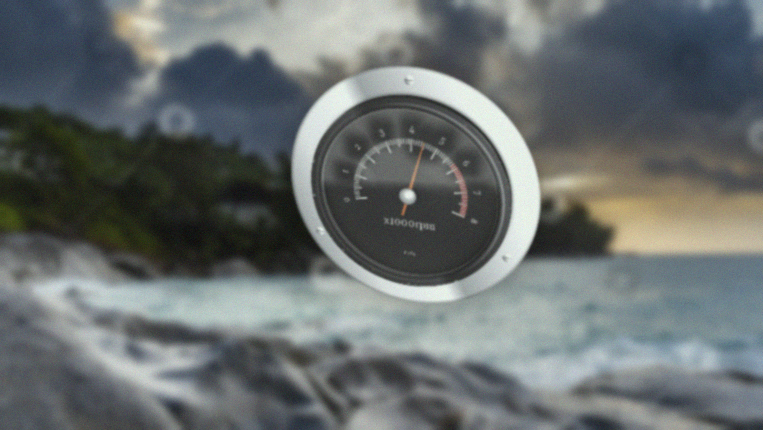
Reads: 4500 (rpm)
